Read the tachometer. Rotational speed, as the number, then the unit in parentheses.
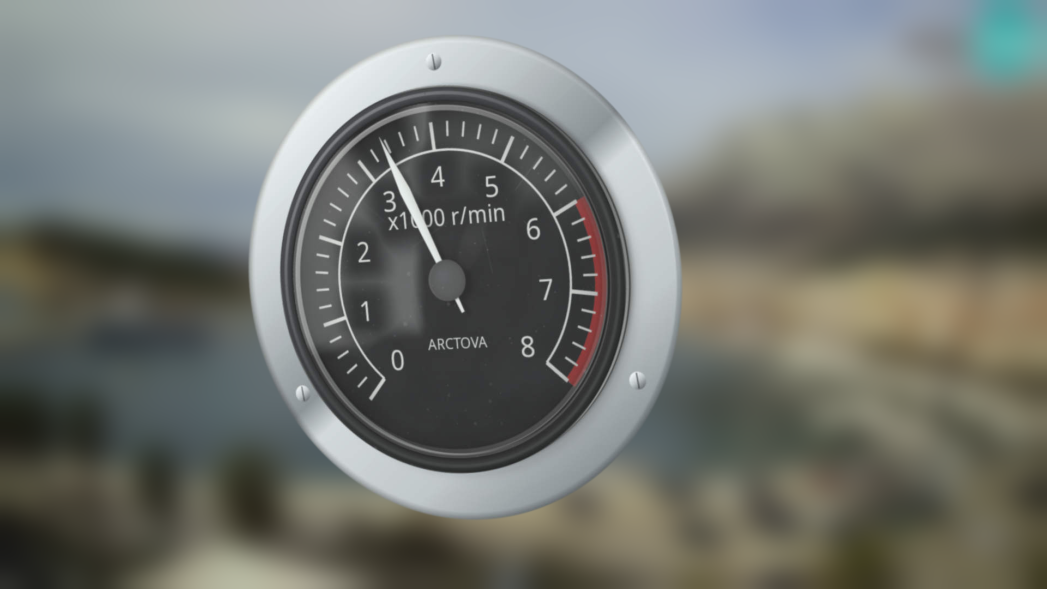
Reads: 3400 (rpm)
